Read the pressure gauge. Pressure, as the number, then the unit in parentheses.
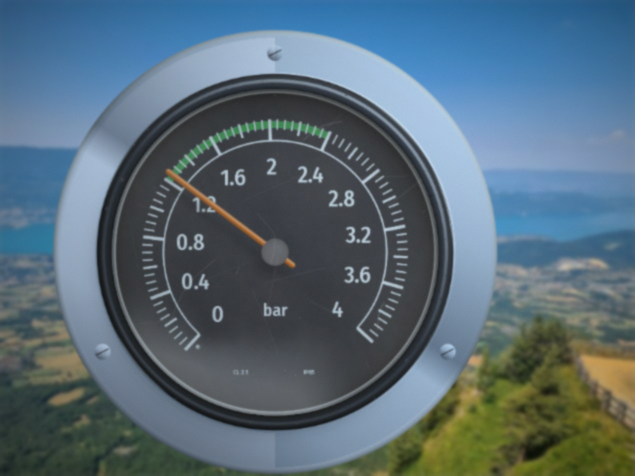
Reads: 1.25 (bar)
